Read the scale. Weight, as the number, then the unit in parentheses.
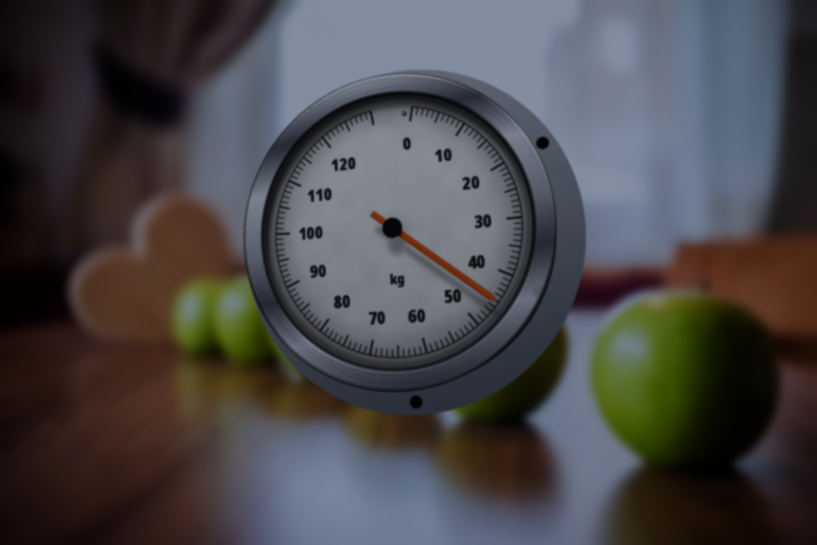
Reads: 45 (kg)
